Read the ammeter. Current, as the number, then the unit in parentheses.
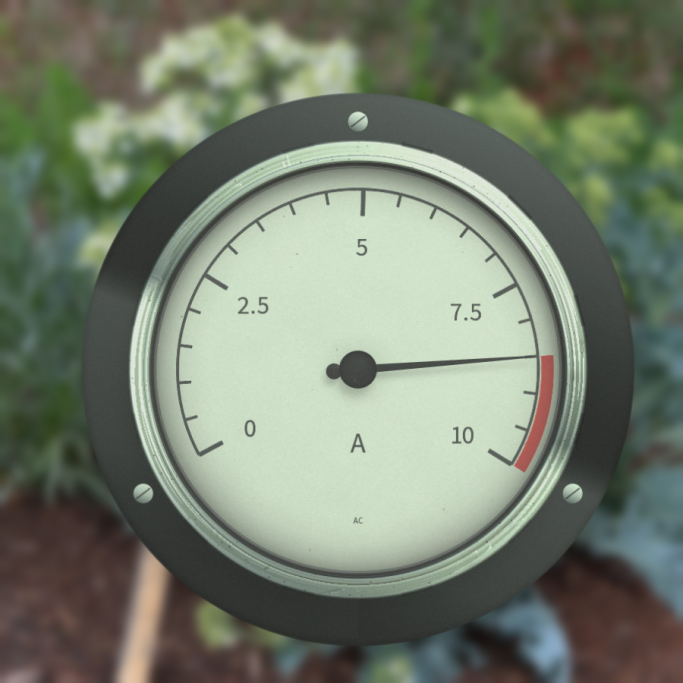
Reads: 8.5 (A)
